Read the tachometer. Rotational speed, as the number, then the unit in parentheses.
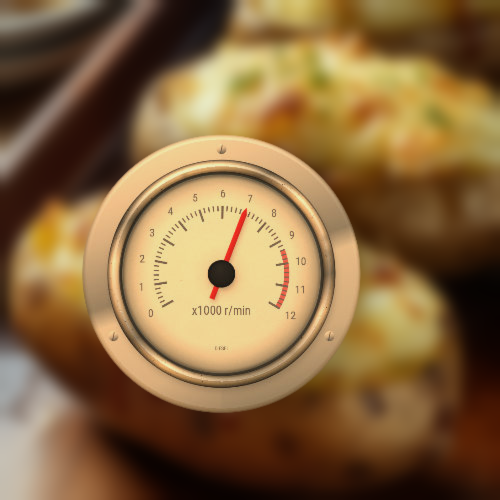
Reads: 7000 (rpm)
